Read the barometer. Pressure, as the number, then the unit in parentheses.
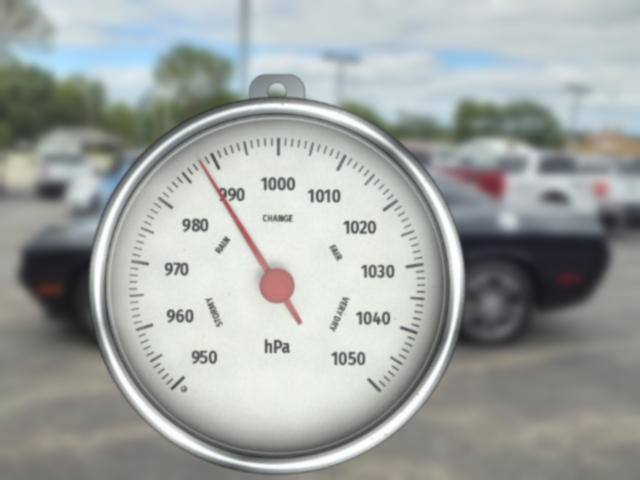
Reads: 988 (hPa)
